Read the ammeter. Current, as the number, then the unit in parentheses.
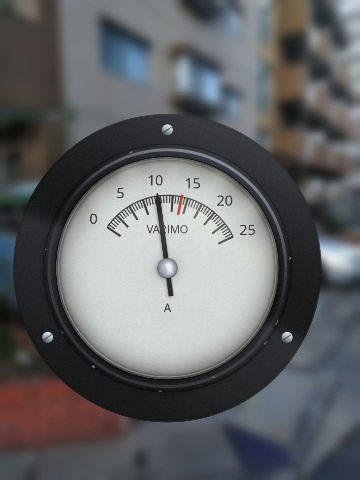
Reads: 10 (A)
